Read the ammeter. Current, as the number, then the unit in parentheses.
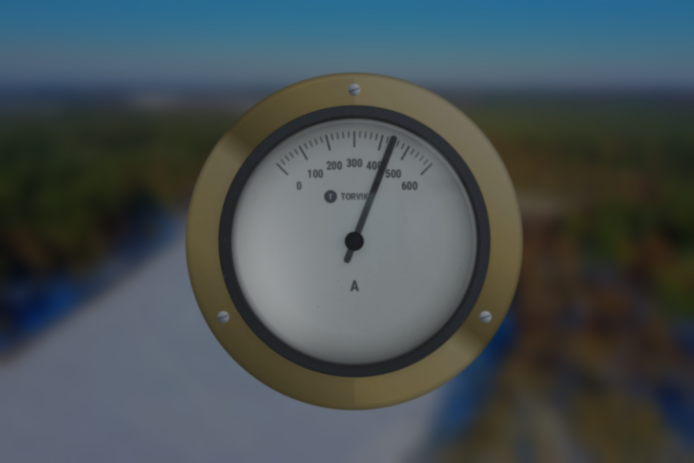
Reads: 440 (A)
